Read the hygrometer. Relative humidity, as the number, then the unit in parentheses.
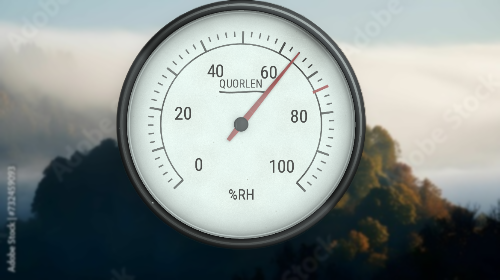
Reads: 64 (%)
